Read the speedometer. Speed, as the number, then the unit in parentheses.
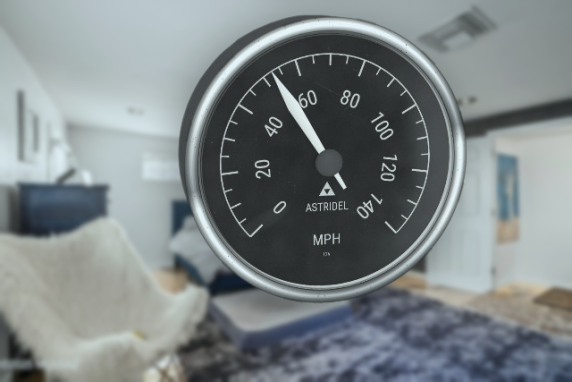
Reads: 52.5 (mph)
